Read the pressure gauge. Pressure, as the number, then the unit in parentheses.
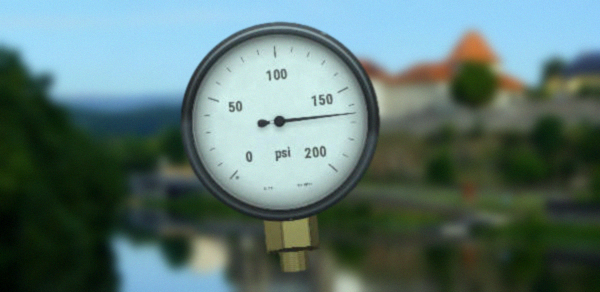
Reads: 165 (psi)
